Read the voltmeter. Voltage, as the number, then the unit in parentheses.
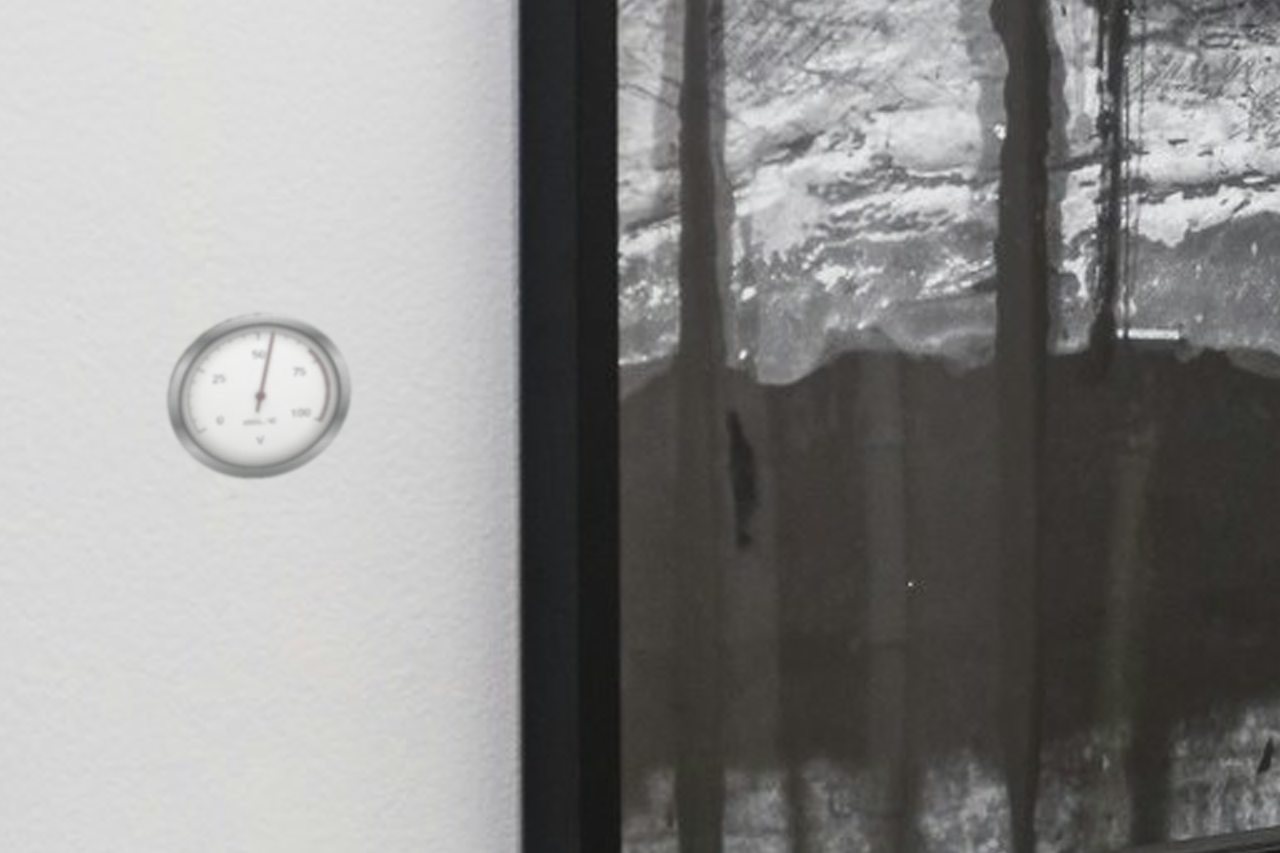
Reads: 55 (V)
